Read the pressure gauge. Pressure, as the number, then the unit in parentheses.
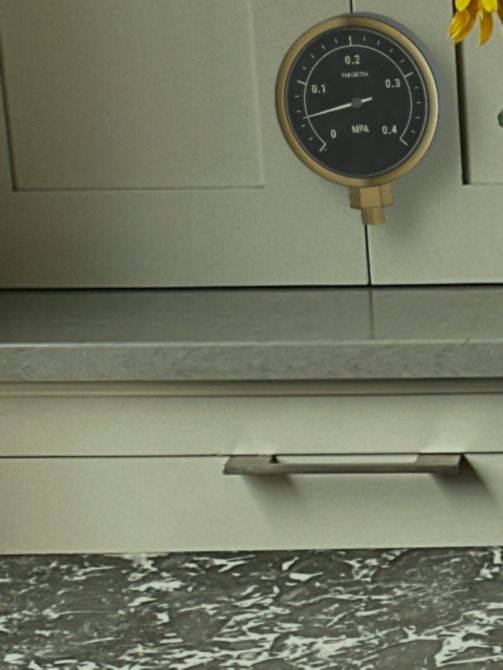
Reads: 0.05 (MPa)
